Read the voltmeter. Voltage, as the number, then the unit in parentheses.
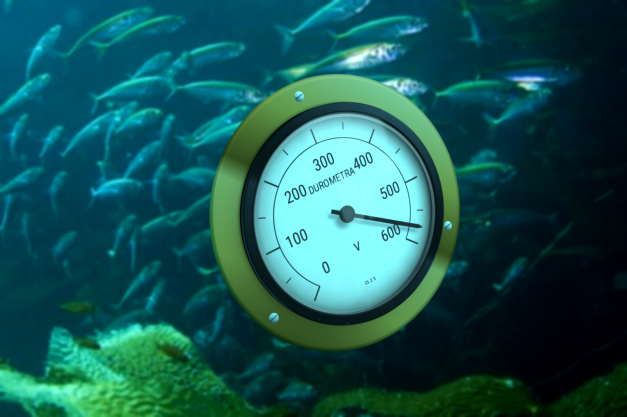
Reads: 575 (V)
